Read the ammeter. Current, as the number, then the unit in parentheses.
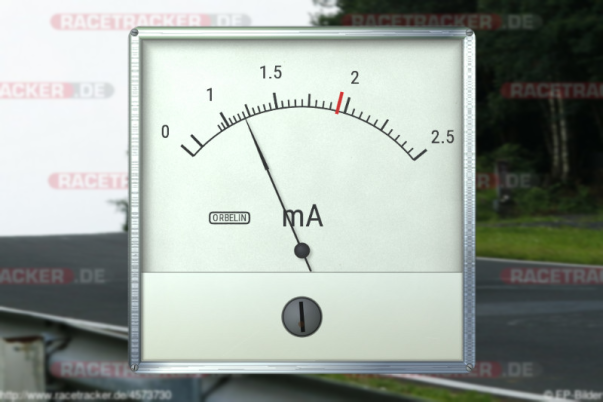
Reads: 1.2 (mA)
